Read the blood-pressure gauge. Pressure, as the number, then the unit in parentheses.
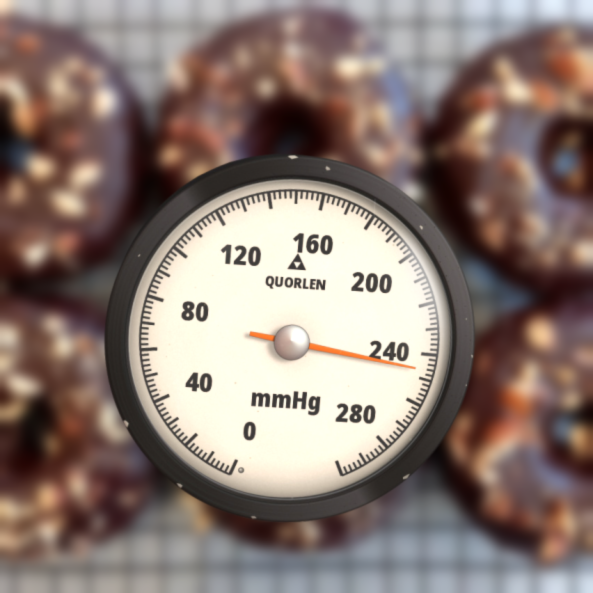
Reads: 246 (mmHg)
